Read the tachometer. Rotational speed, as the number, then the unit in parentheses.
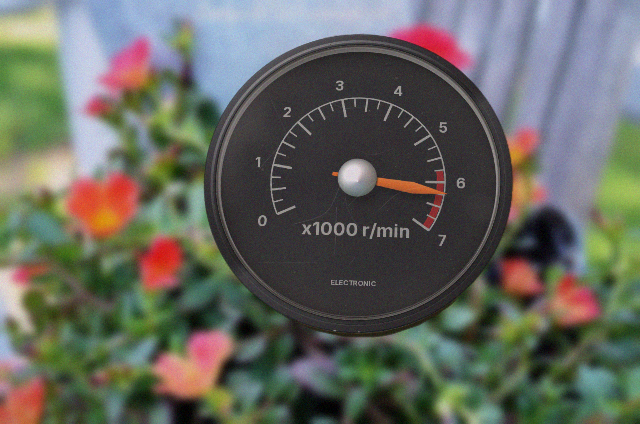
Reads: 6250 (rpm)
